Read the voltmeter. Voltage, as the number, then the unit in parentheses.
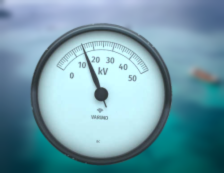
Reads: 15 (kV)
